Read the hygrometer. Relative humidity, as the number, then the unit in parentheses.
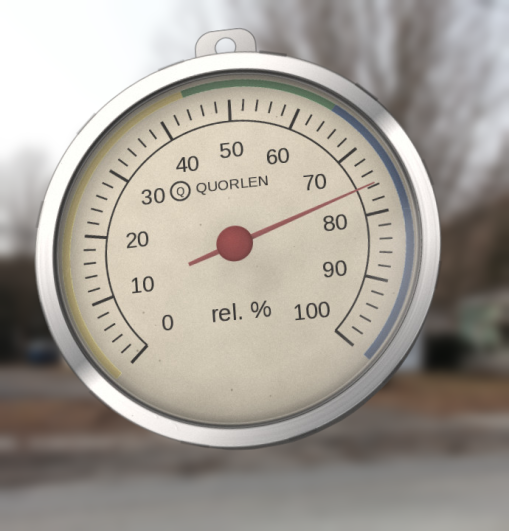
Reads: 76 (%)
